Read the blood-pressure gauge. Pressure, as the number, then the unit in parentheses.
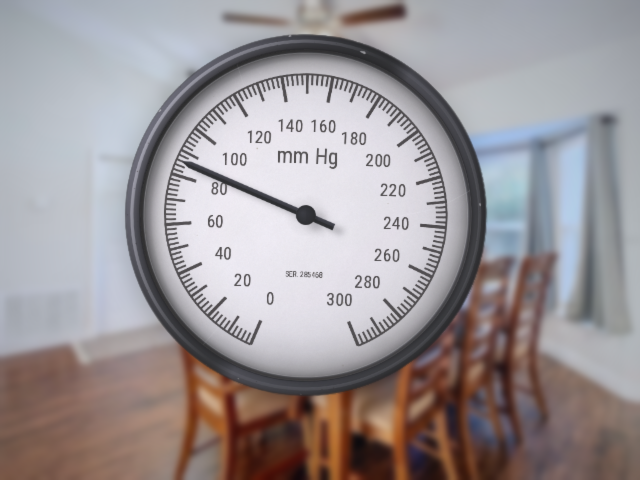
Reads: 86 (mmHg)
